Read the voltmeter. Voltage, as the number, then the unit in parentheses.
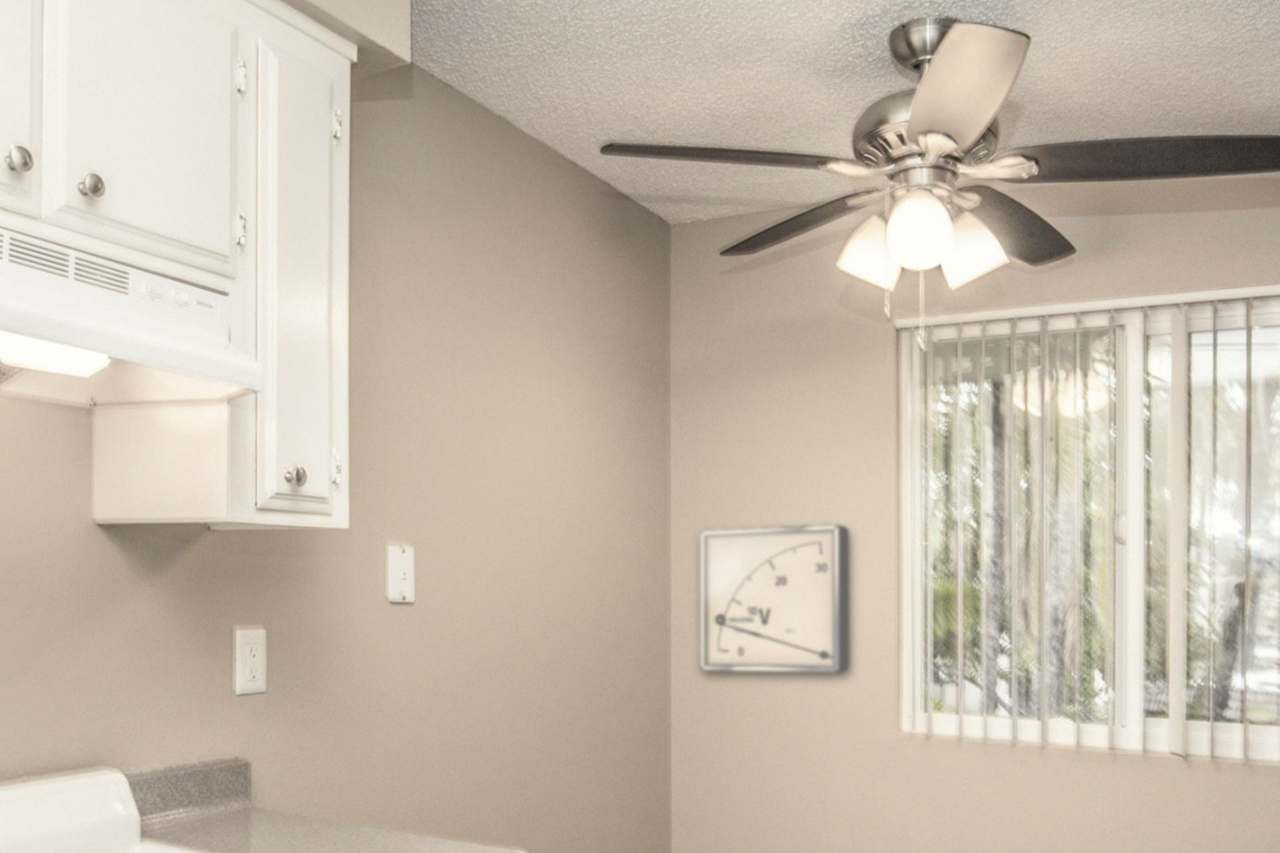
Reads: 5 (V)
